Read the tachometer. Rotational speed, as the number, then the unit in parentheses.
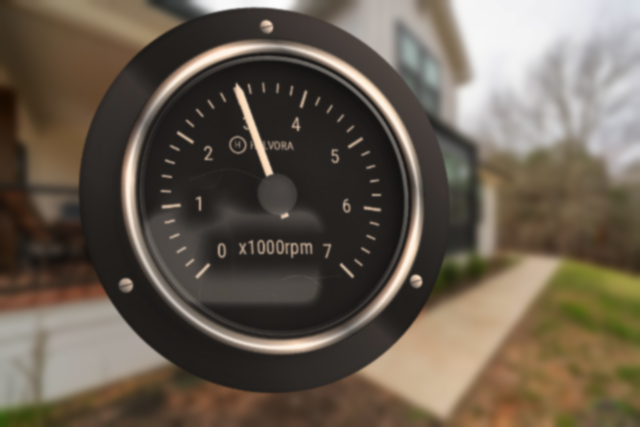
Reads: 3000 (rpm)
